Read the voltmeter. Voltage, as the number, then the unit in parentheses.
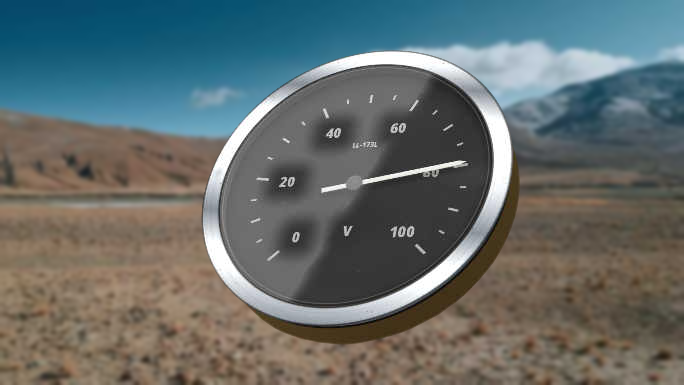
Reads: 80 (V)
